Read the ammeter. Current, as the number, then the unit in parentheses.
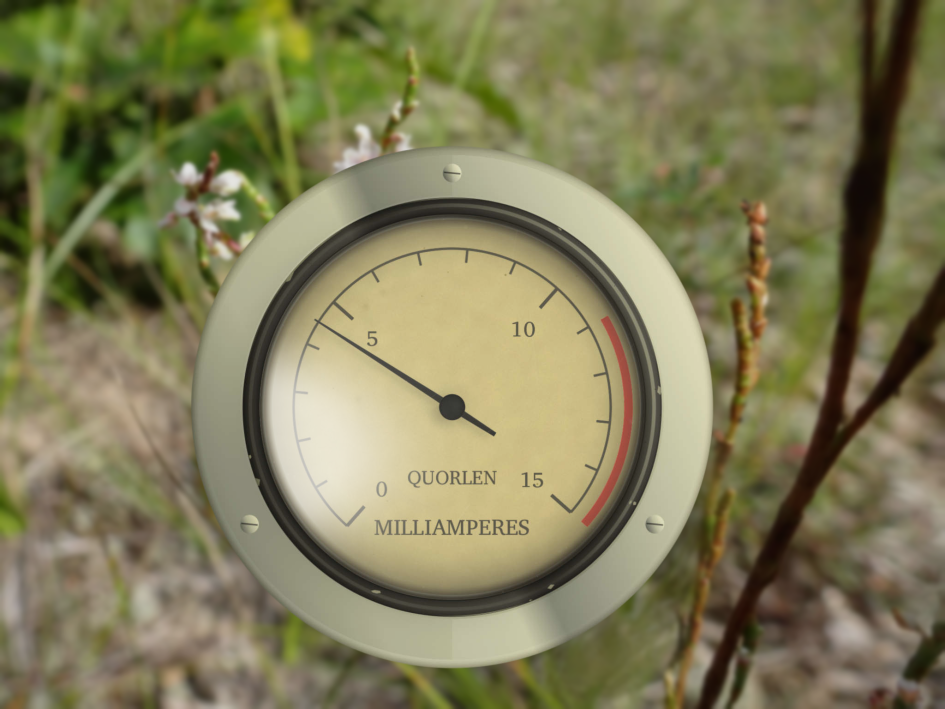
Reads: 4.5 (mA)
